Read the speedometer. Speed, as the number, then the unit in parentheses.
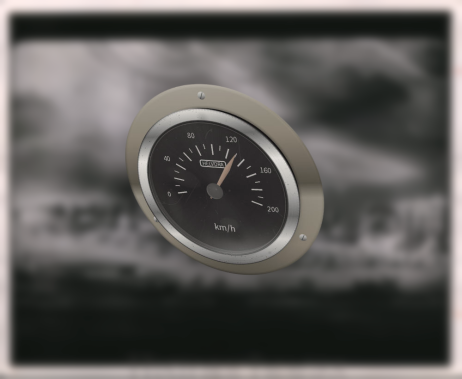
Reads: 130 (km/h)
